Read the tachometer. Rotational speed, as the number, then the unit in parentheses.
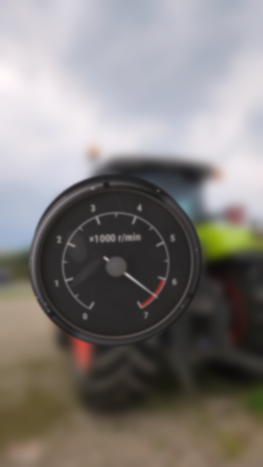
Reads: 6500 (rpm)
